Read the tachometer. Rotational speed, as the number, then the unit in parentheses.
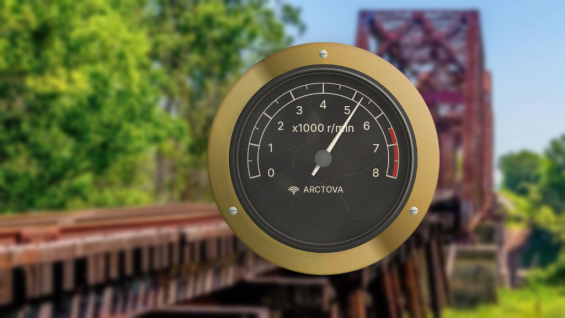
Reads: 5250 (rpm)
